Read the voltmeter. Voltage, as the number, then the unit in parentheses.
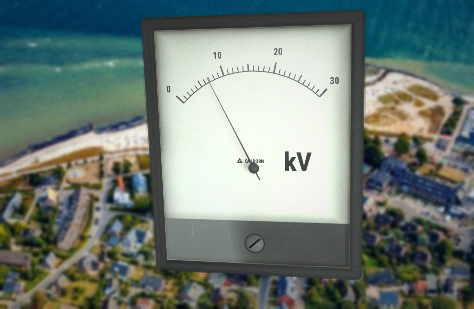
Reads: 7 (kV)
